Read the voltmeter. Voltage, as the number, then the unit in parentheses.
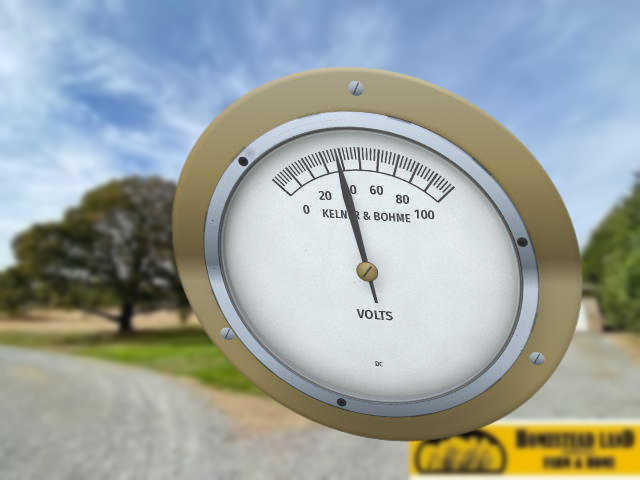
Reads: 40 (V)
